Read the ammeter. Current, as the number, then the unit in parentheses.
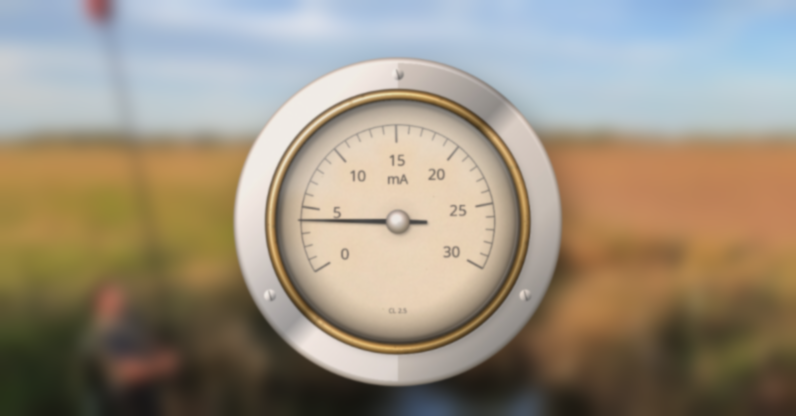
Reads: 4 (mA)
